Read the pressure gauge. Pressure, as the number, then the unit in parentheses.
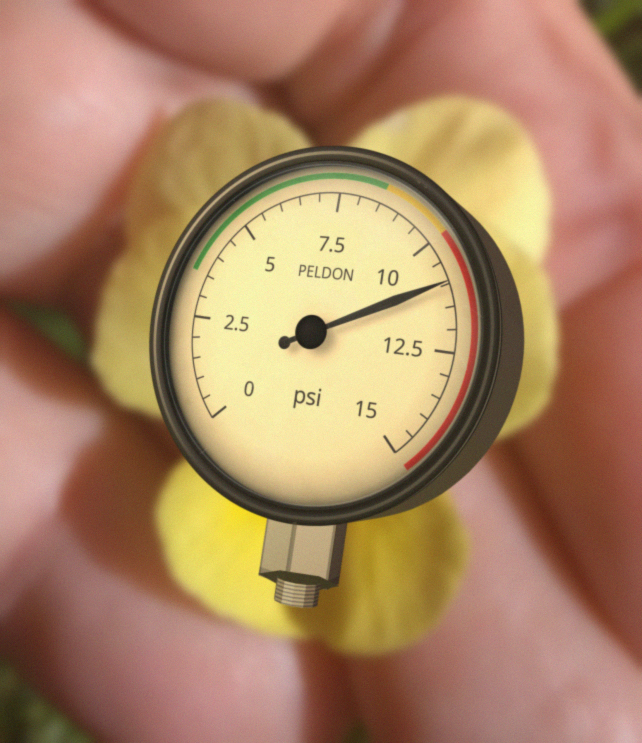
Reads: 11 (psi)
